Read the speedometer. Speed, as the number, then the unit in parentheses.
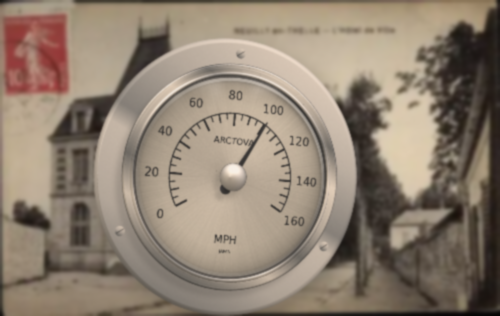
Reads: 100 (mph)
